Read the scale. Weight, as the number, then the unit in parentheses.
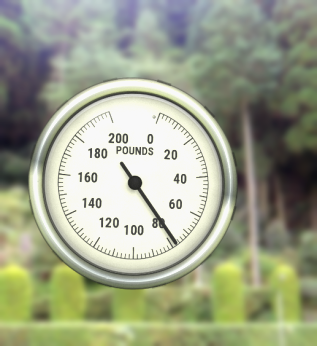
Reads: 78 (lb)
